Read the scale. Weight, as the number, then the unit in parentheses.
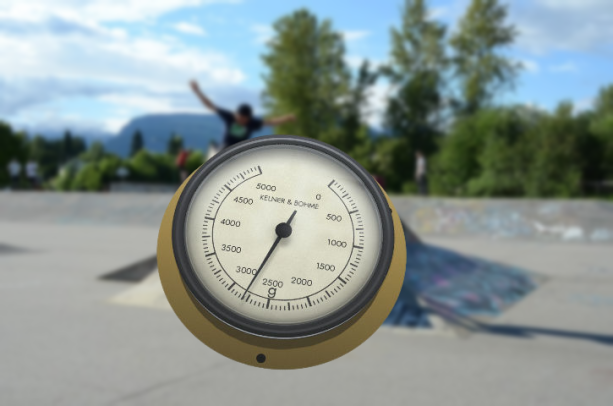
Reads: 2800 (g)
